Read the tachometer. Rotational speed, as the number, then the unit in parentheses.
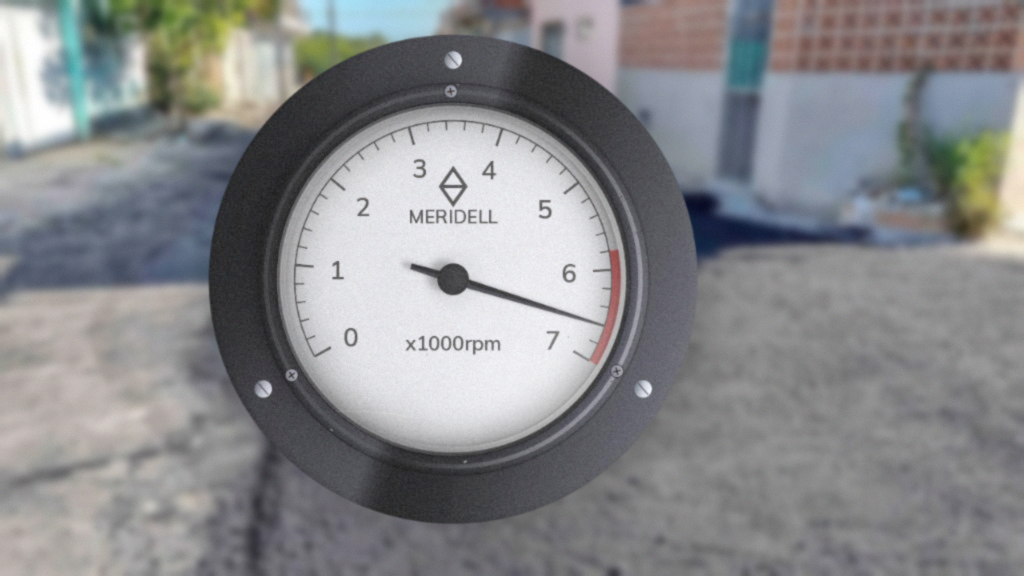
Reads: 6600 (rpm)
